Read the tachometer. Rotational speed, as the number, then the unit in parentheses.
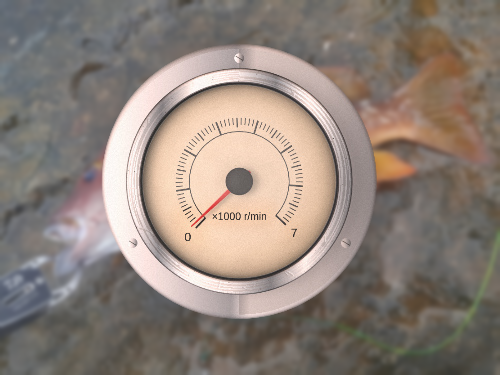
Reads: 100 (rpm)
